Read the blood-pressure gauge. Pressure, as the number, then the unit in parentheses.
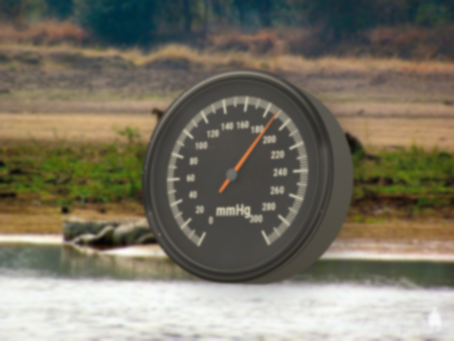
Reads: 190 (mmHg)
